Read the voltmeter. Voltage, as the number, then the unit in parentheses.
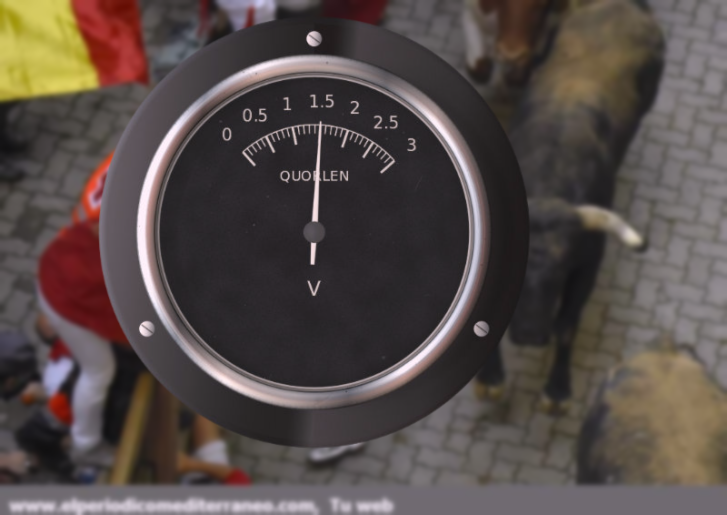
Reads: 1.5 (V)
